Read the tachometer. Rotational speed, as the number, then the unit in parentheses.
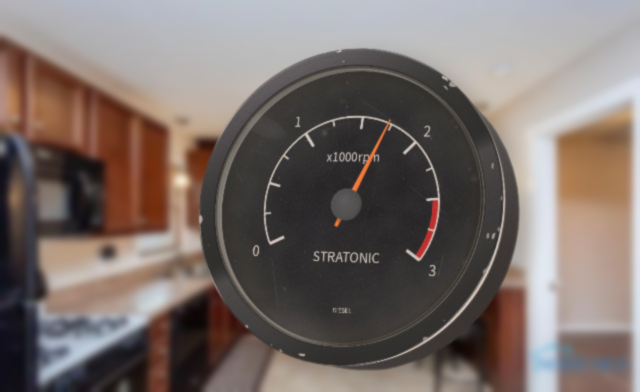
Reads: 1750 (rpm)
